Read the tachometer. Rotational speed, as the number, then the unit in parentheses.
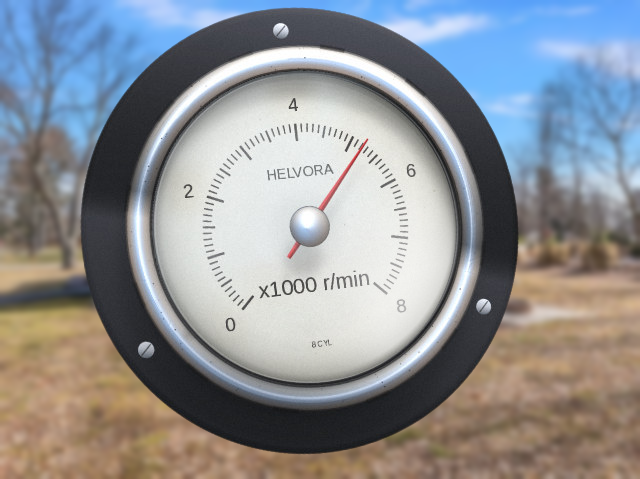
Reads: 5200 (rpm)
